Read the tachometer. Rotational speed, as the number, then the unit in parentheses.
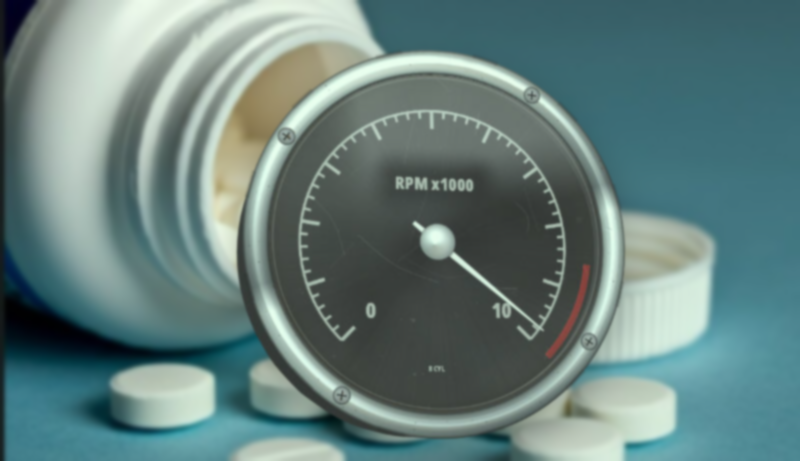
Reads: 9800 (rpm)
